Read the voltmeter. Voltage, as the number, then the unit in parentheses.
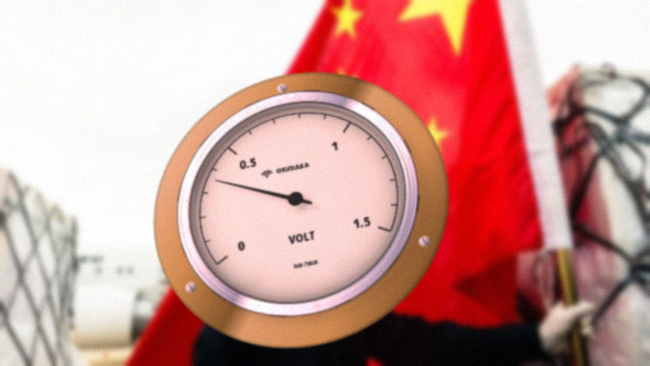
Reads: 0.35 (V)
